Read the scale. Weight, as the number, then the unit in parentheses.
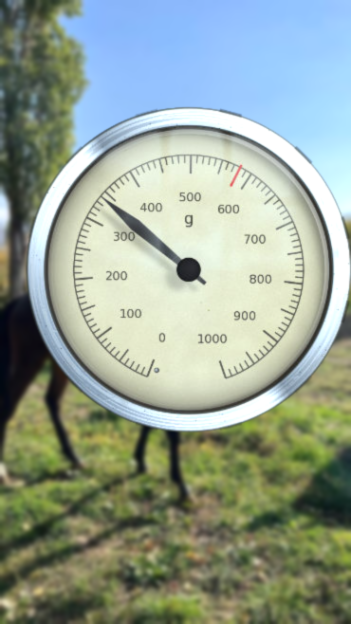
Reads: 340 (g)
